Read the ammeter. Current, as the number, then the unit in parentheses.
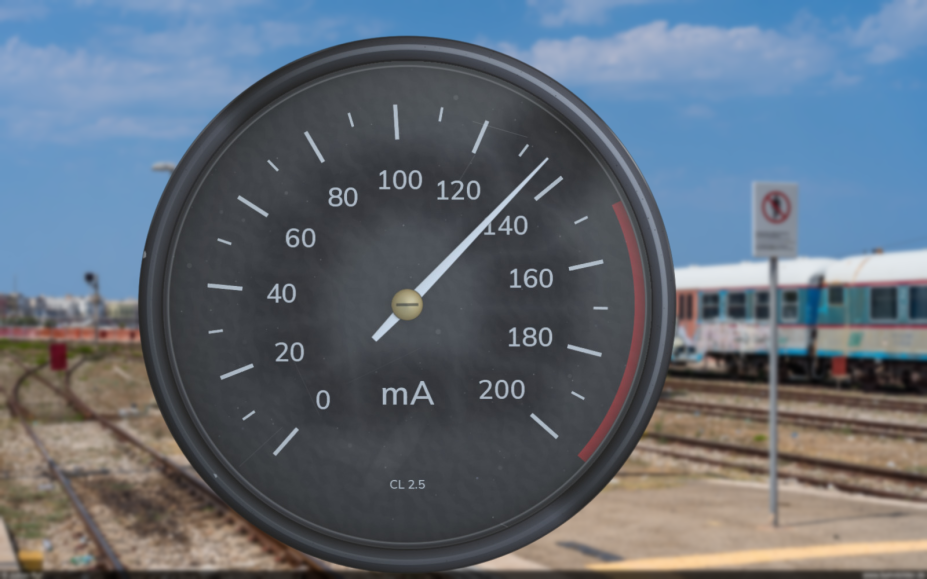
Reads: 135 (mA)
